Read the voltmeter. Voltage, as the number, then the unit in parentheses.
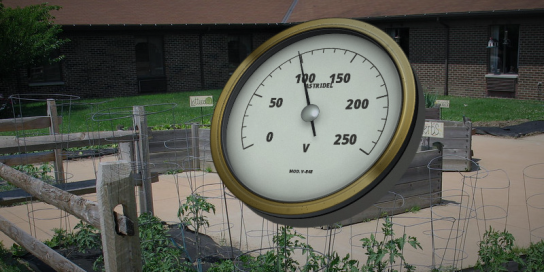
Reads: 100 (V)
